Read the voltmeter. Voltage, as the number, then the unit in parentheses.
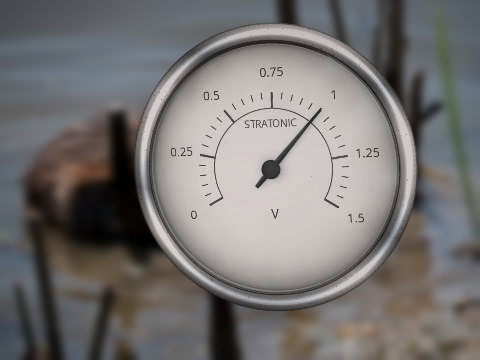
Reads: 1 (V)
